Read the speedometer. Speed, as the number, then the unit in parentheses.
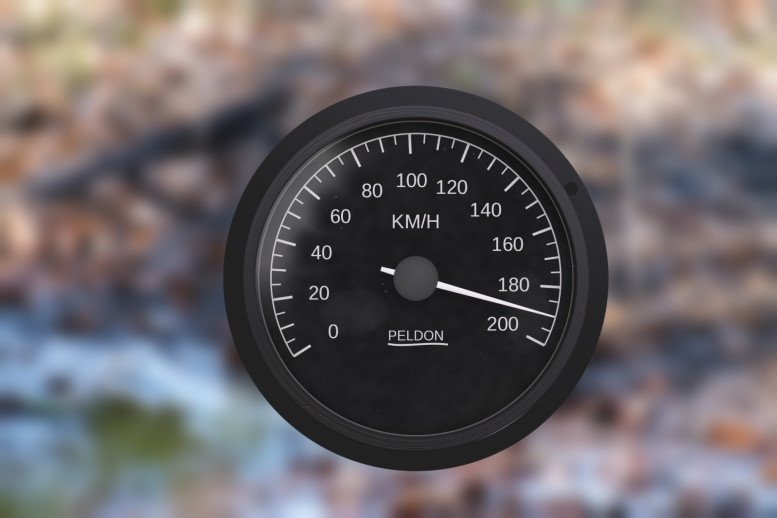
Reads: 190 (km/h)
